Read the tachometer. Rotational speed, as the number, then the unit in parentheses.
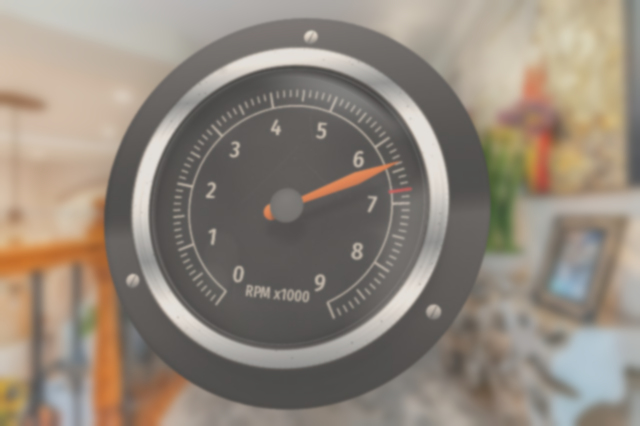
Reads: 6400 (rpm)
